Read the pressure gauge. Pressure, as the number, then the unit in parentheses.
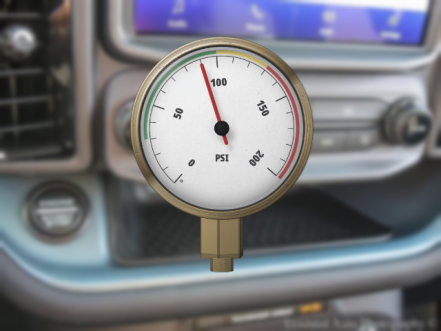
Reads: 90 (psi)
